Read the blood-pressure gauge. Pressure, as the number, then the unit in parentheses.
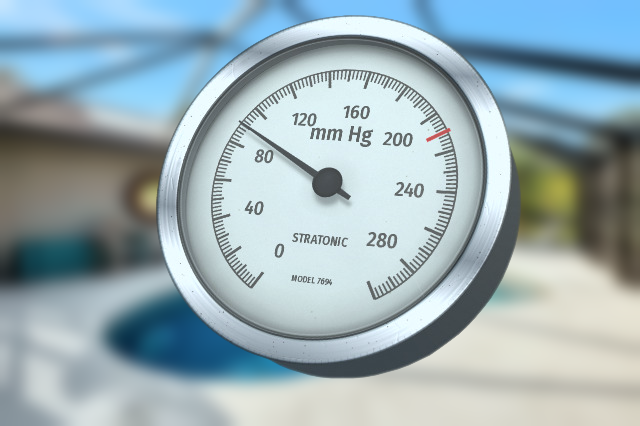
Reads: 90 (mmHg)
